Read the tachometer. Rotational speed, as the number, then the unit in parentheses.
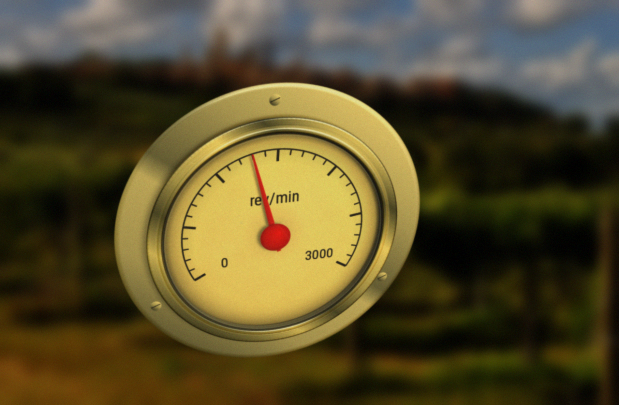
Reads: 1300 (rpm)
